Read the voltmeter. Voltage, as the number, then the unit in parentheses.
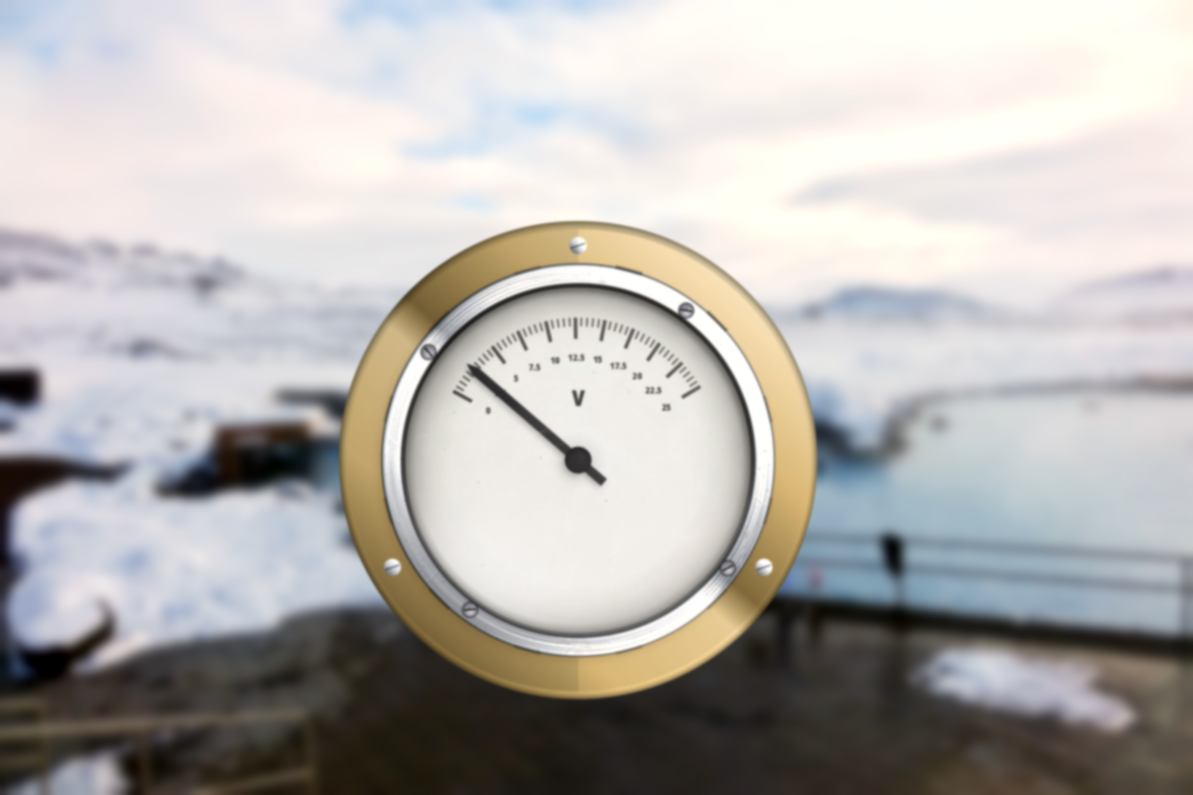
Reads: 2.5 (V)
